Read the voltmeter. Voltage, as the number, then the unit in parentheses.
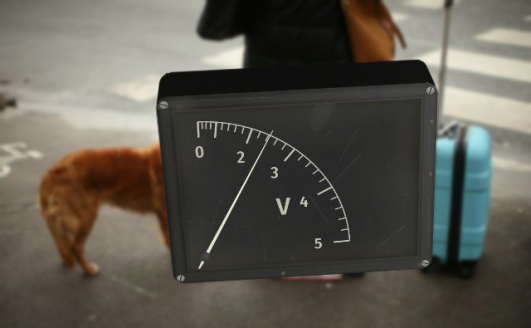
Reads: 2.4 (V)
